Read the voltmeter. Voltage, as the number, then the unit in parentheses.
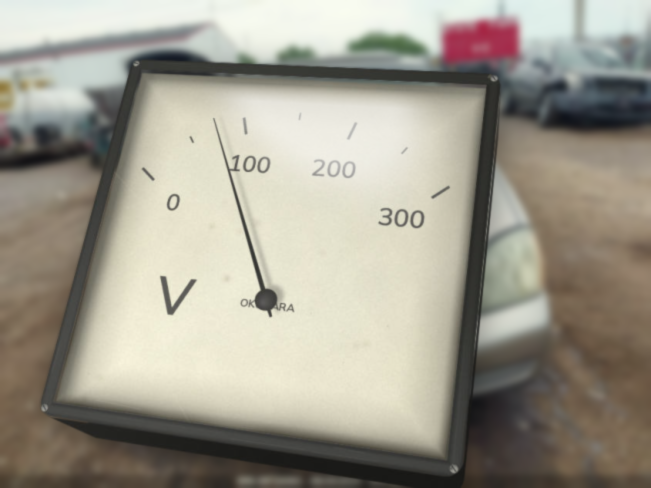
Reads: 75 (V)
